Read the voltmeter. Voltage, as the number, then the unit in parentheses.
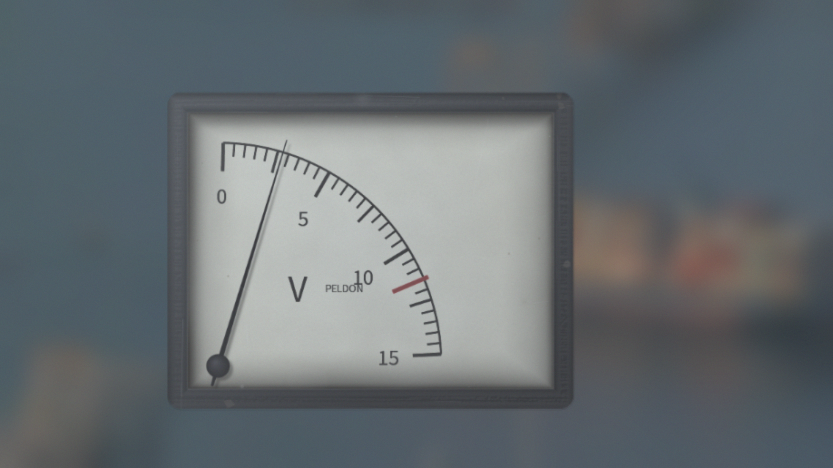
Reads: 2.75 (V)
